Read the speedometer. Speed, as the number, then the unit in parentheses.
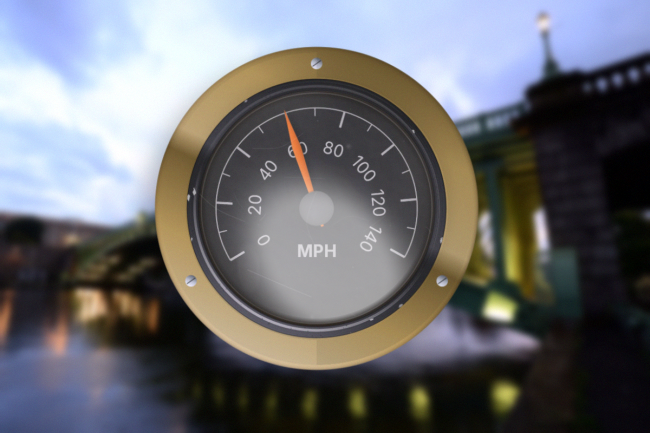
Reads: 60 (mph)
